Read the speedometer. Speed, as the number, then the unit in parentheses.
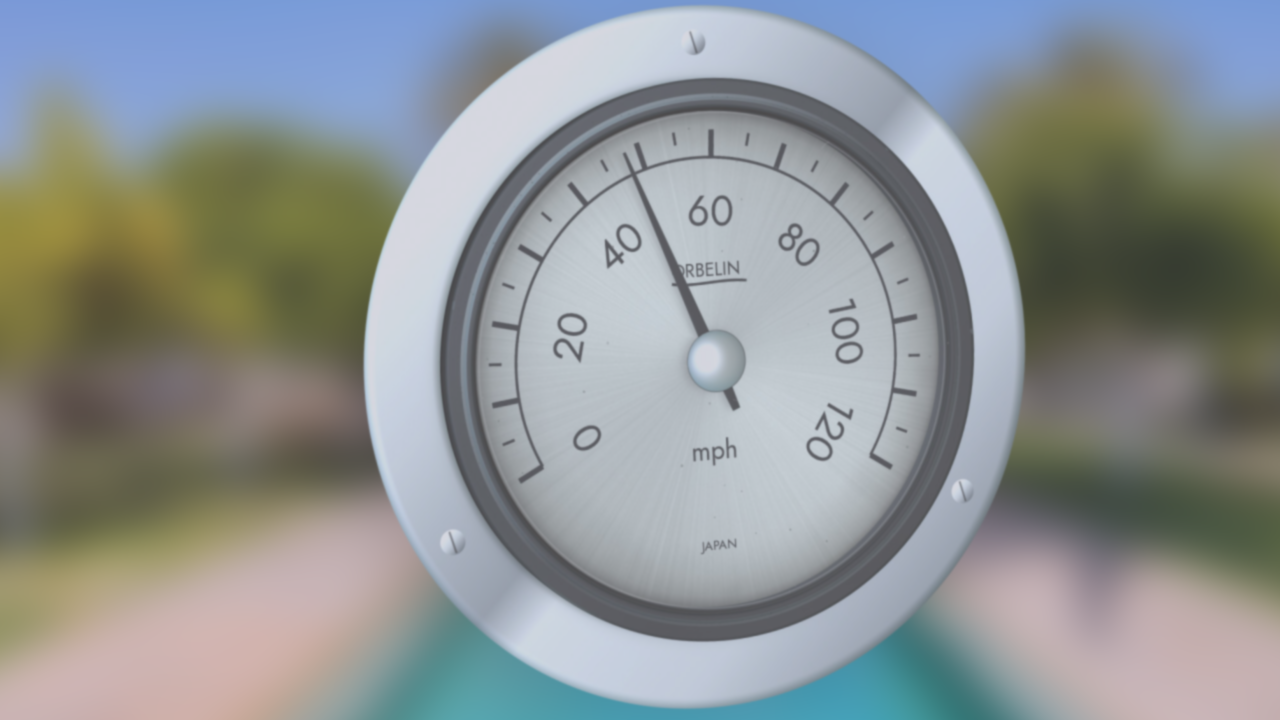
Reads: 47.5 (mph)
